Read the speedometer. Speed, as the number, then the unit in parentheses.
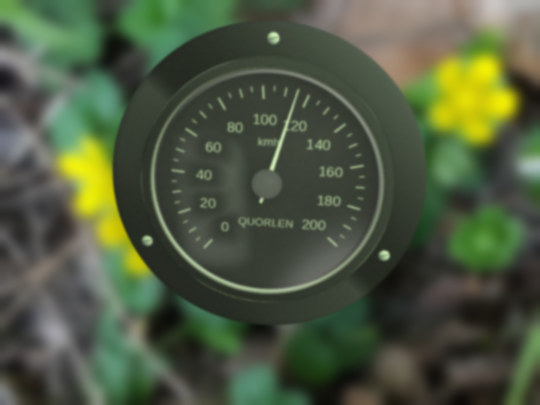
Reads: 115 (km/h)
